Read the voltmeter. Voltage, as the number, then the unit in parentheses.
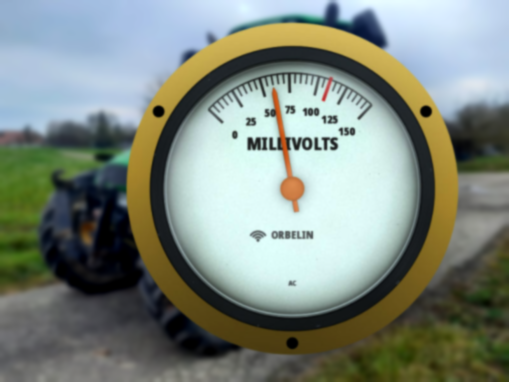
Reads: 60 (mV)
